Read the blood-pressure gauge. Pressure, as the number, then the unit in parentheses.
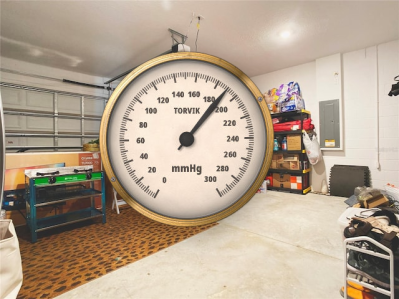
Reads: 190 (mmHg)
